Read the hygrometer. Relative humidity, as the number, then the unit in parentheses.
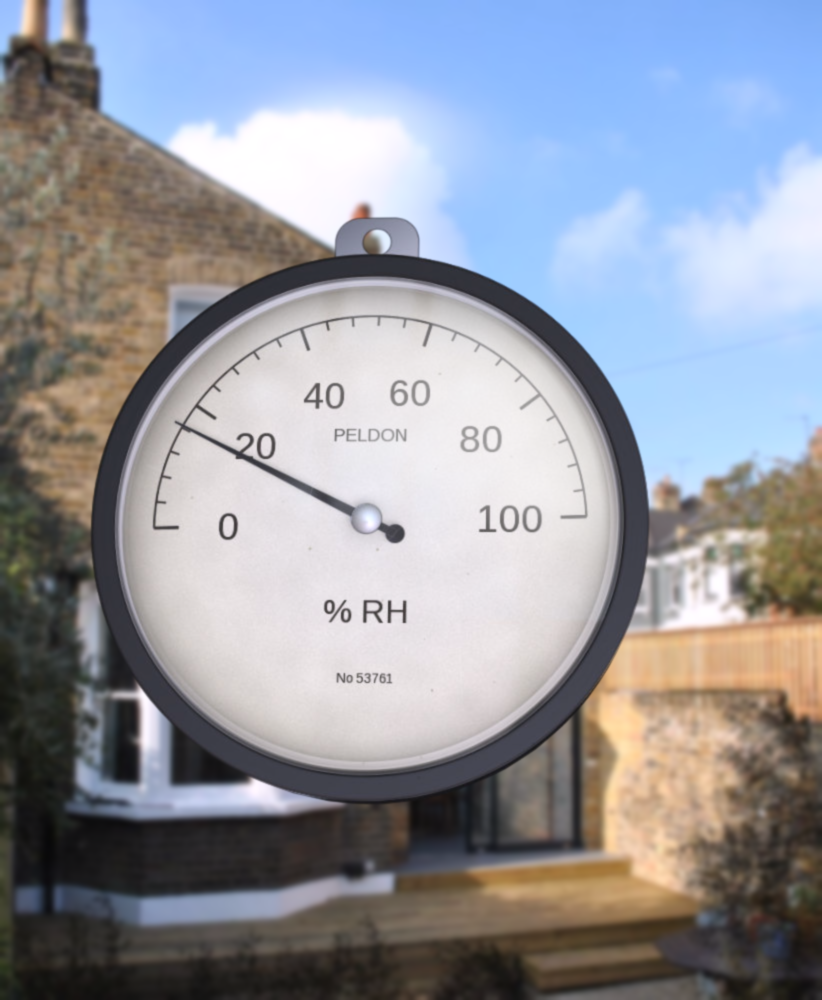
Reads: 16 (%)
